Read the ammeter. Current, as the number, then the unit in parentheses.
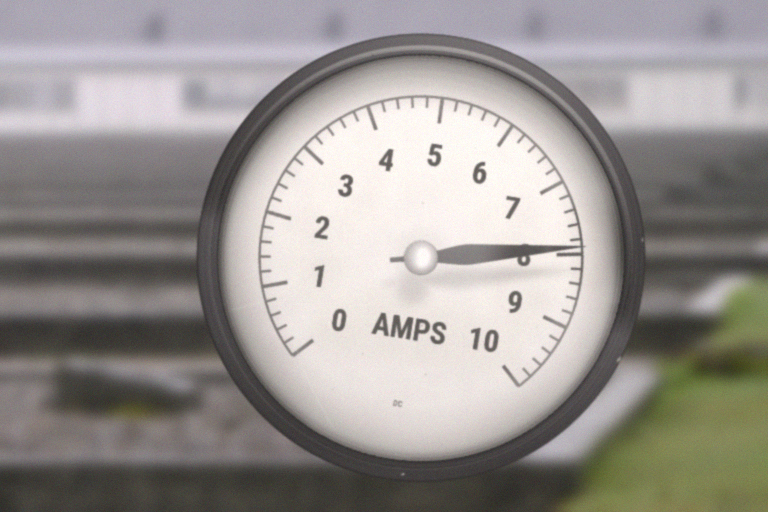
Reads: 7.9 (A)
